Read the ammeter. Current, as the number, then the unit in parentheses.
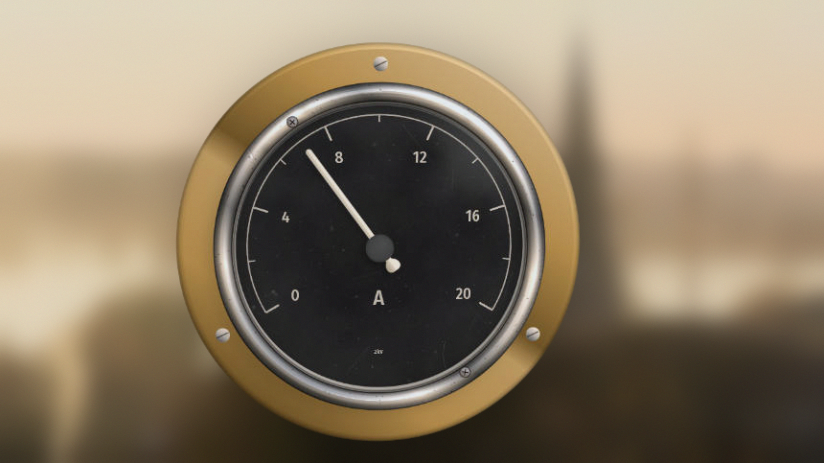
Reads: 7 (A)
